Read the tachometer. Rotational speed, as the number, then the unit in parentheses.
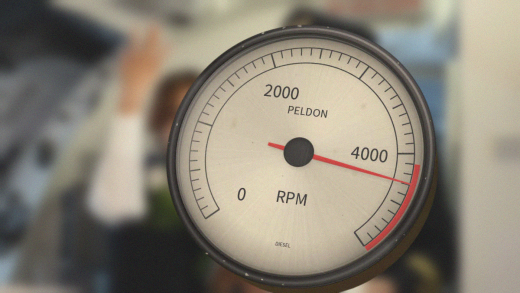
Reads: 4300 (rpm)
